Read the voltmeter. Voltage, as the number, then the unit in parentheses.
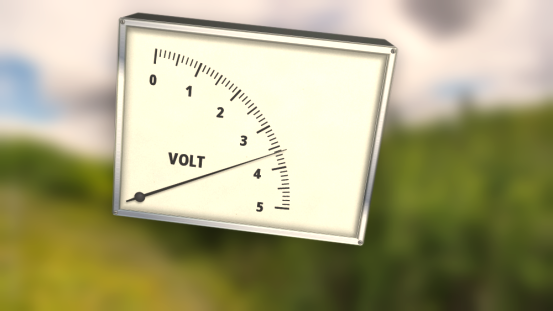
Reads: 3.6 (V)
